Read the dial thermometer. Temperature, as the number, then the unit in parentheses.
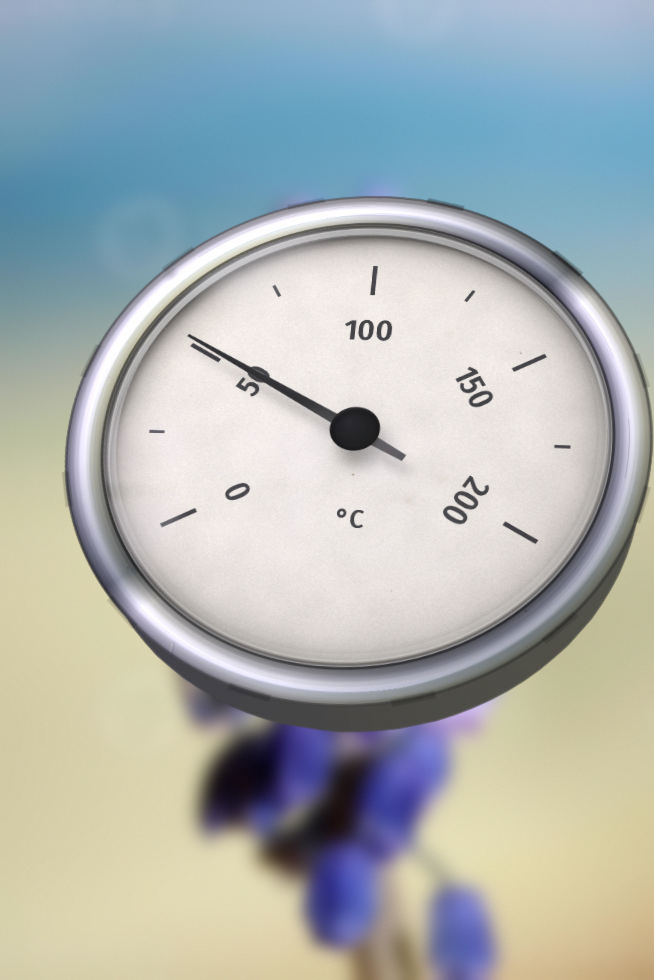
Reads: 50 (°C)
